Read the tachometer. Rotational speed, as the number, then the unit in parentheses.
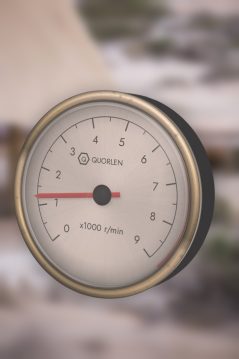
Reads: 1250 (rpm)
